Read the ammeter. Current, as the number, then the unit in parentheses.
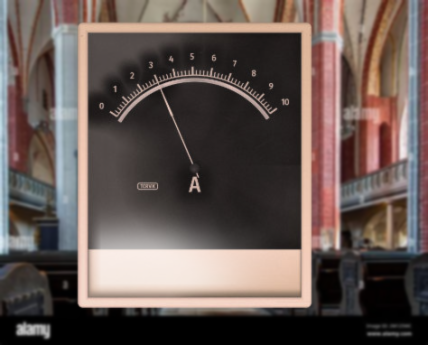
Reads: 3 (A)
